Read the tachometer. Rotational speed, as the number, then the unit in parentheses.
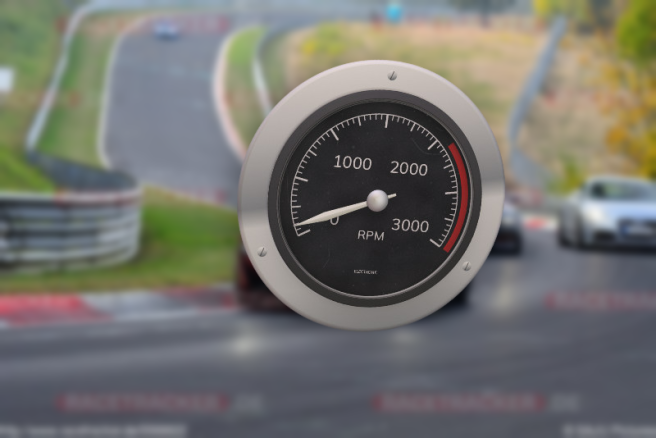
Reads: 100 (rpm)
